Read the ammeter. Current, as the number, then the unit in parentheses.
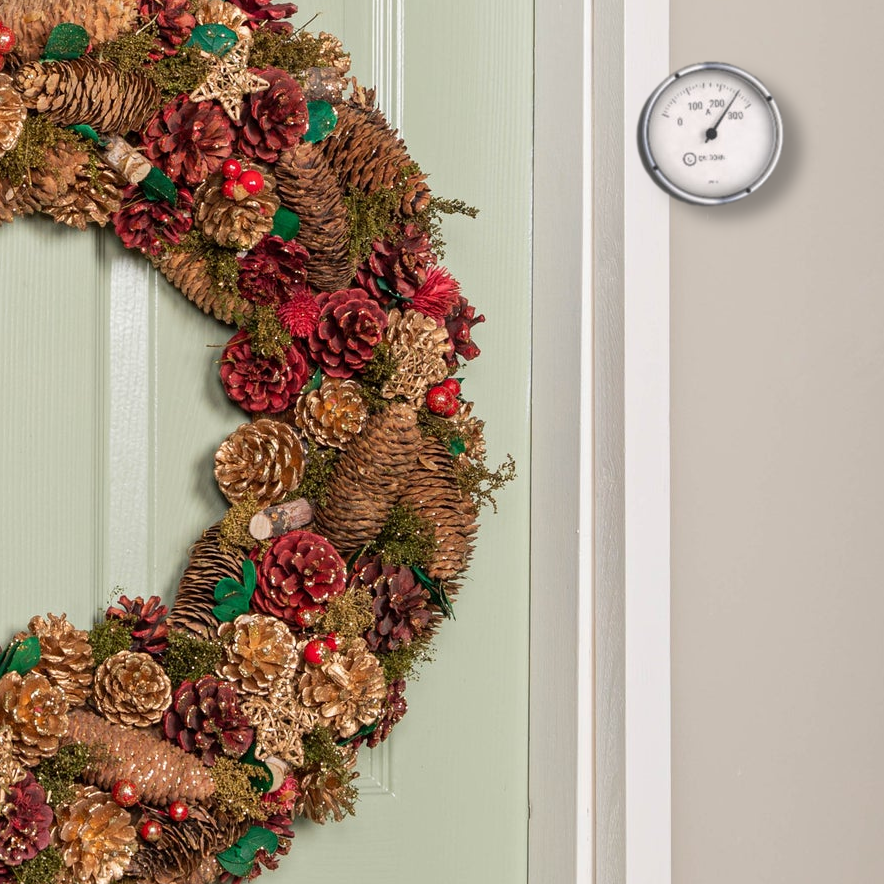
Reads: 250 (A)
